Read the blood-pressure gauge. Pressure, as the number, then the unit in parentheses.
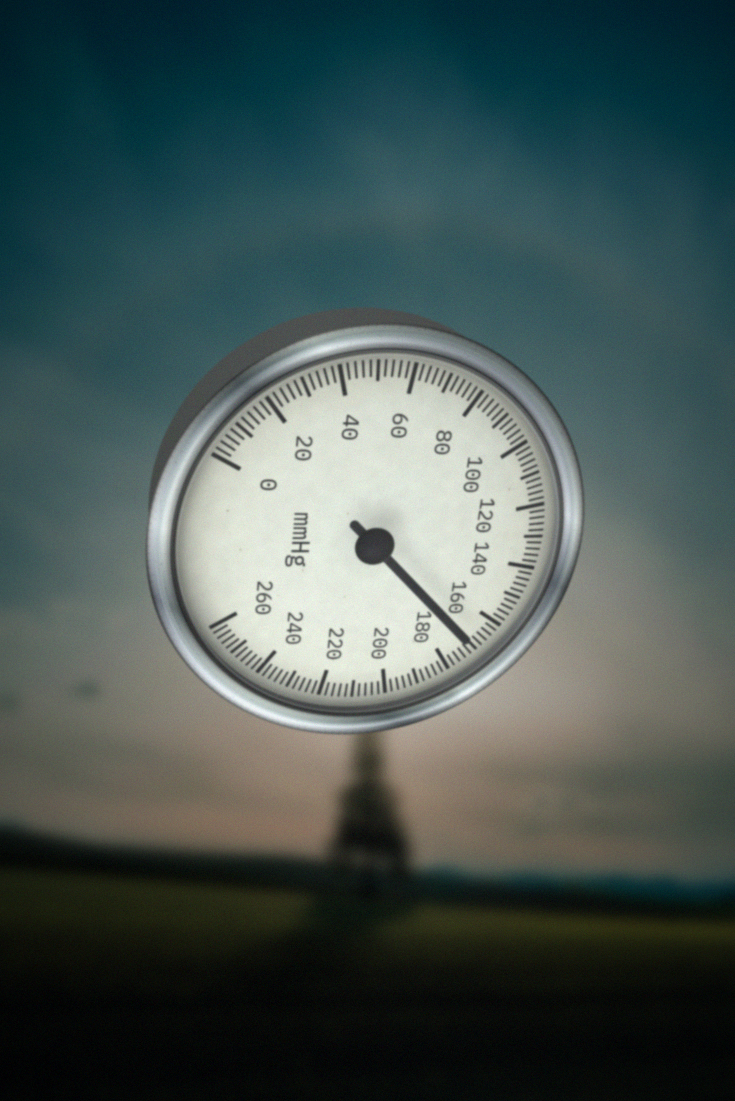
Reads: 170 (mmHg)
